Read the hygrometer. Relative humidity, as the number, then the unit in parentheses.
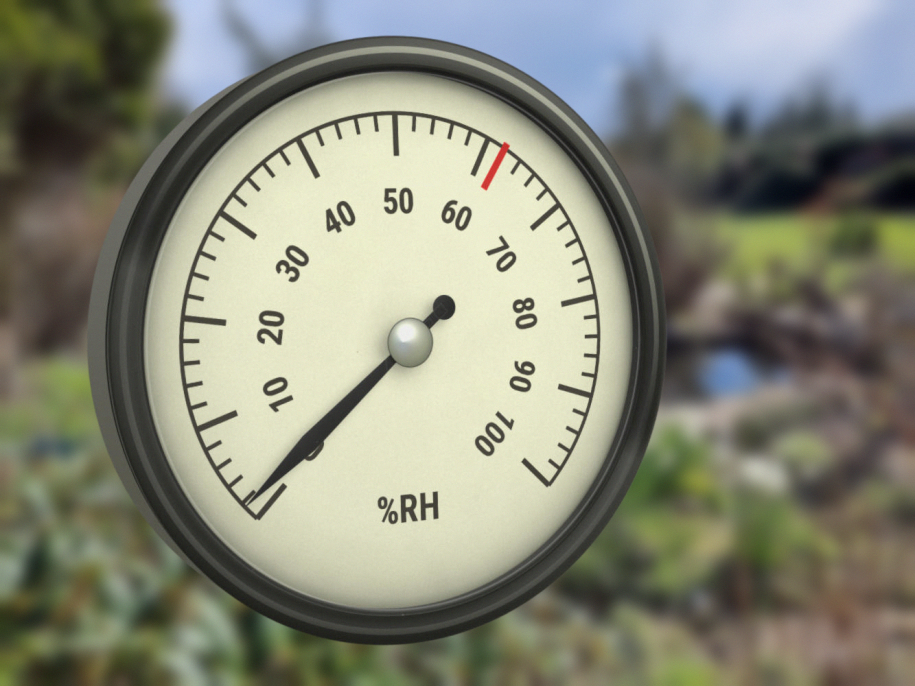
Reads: 2 (%)
